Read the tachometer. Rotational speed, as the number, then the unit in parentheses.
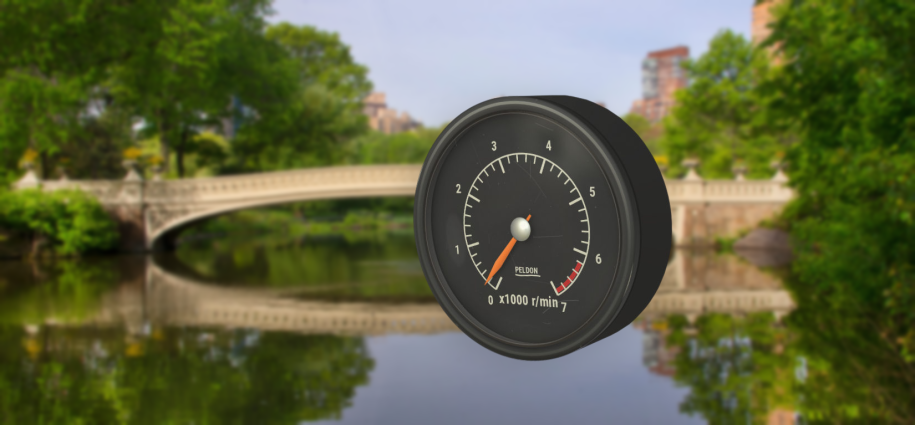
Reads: 200 (rpm)
